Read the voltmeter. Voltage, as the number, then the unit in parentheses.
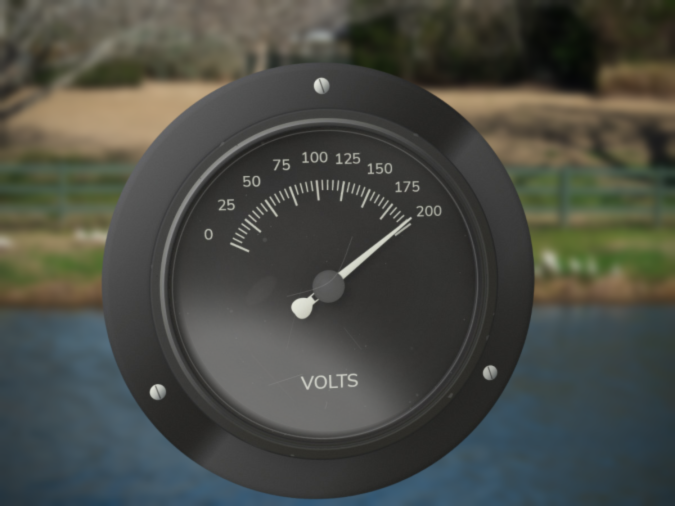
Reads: 195 (V)
